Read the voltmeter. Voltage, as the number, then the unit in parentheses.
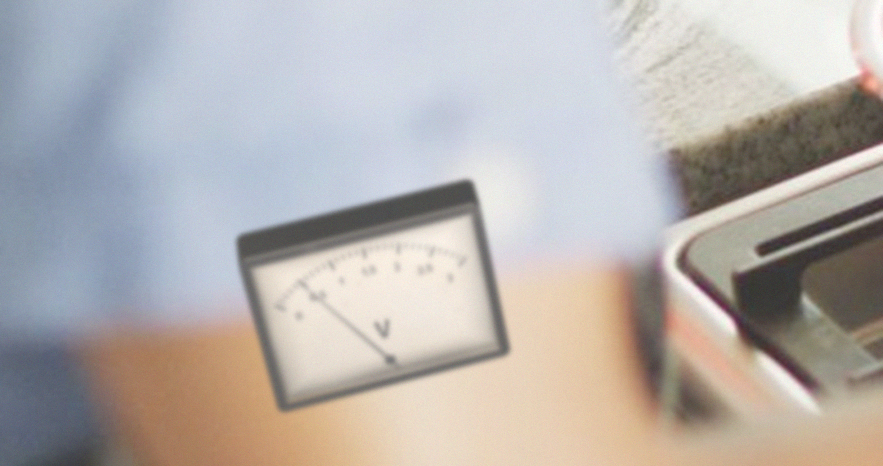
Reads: 0.5 (V)
